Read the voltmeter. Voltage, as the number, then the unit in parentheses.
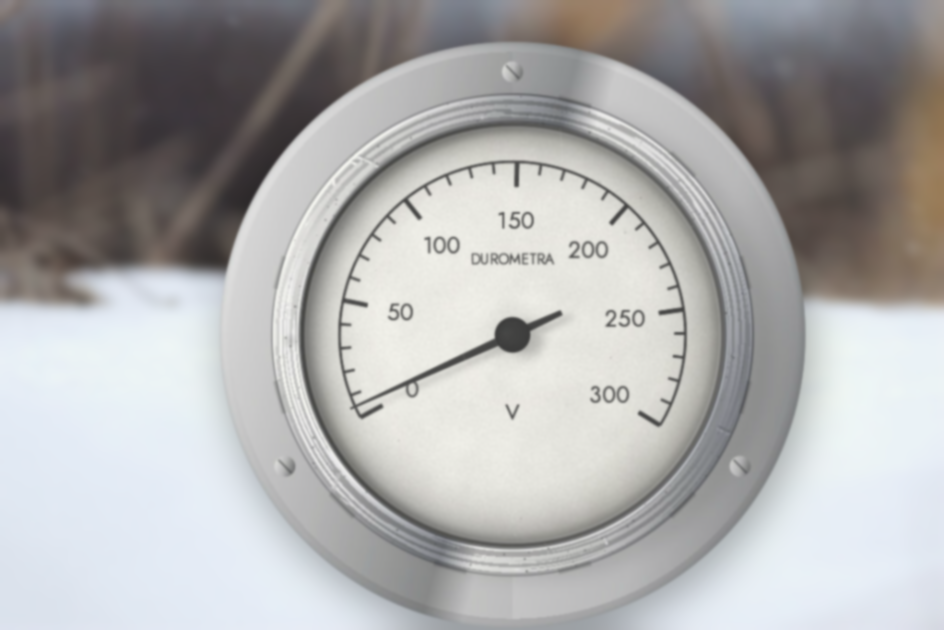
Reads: 5 (V)
